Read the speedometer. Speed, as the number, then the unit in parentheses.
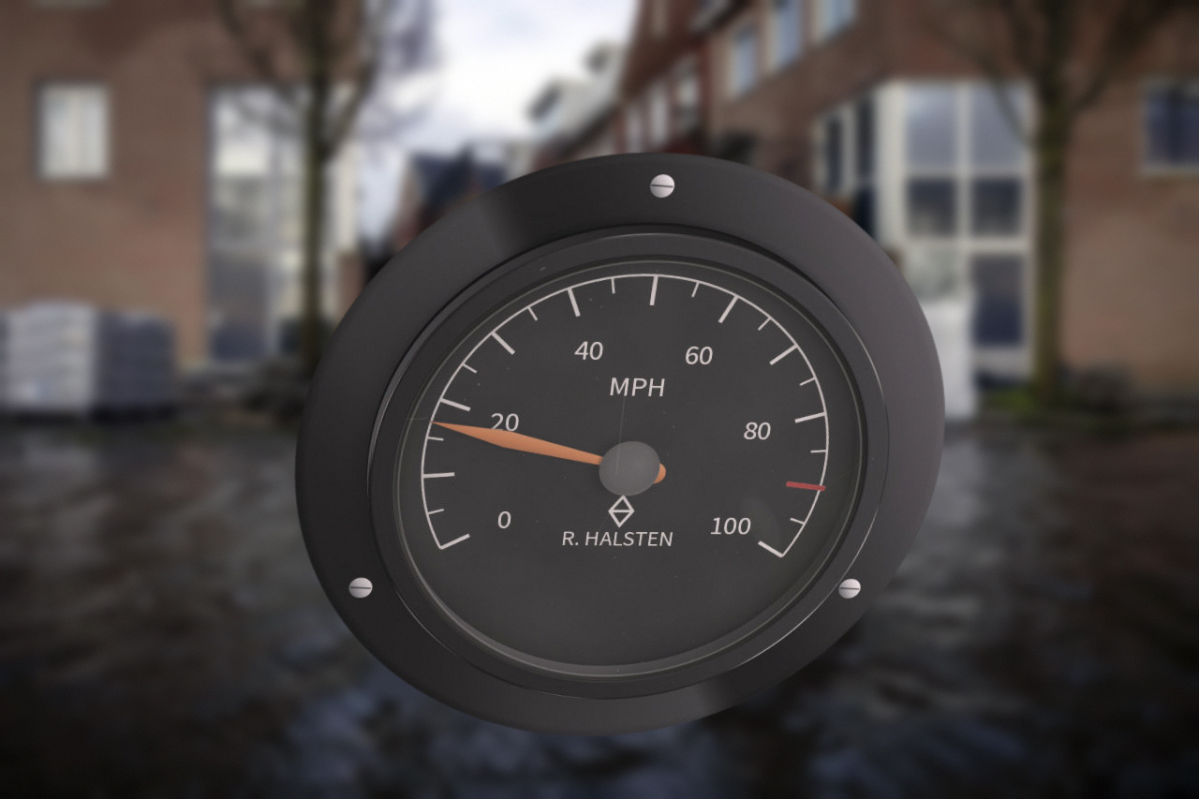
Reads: 17.5 (mph)
